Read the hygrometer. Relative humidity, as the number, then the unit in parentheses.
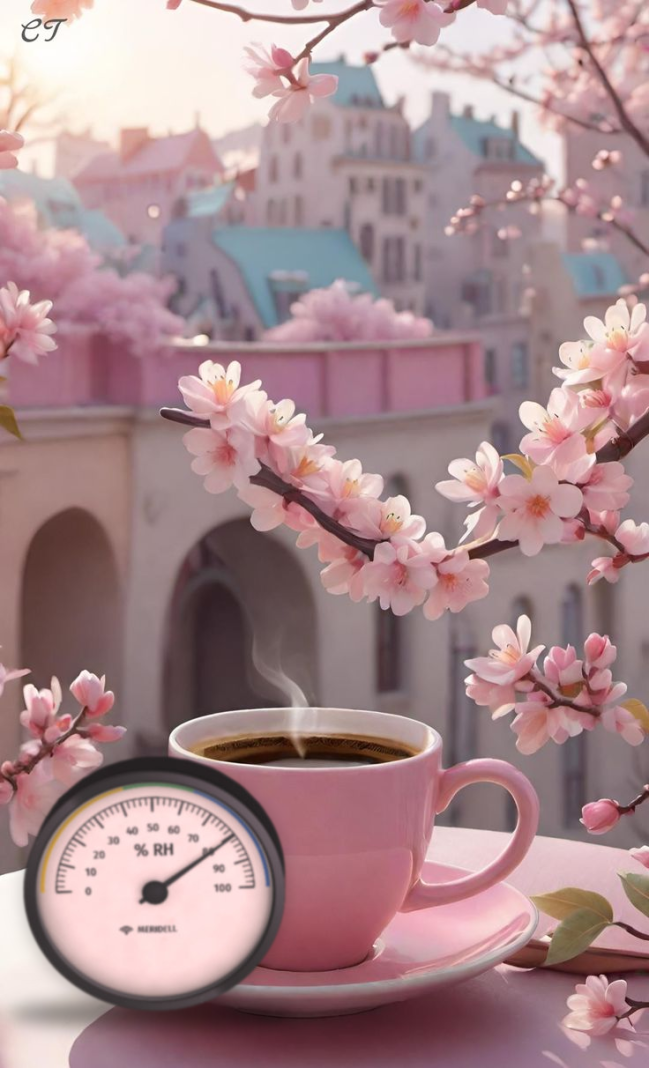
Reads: 80 (%)
